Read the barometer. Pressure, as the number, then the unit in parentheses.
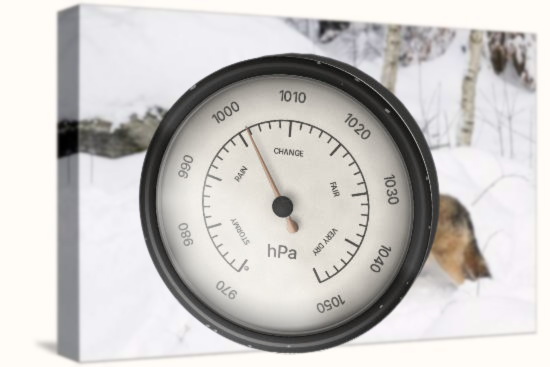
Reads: 1002 (hPa)
